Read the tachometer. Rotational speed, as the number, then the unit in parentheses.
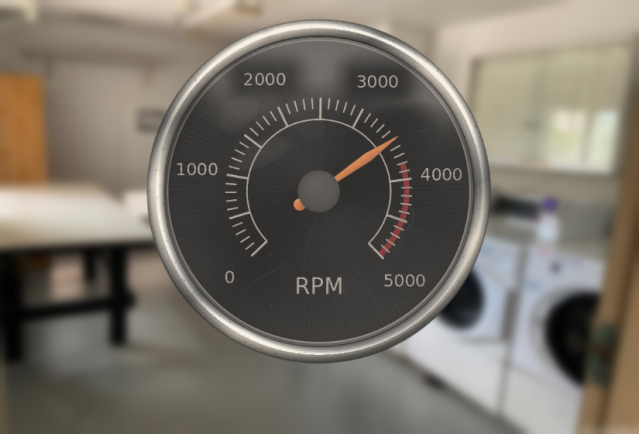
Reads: 3500 (rpm)
